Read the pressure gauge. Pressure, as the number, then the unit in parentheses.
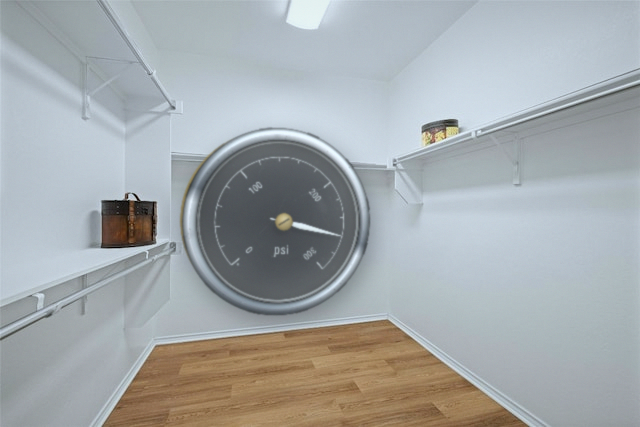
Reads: 260 (psi)
